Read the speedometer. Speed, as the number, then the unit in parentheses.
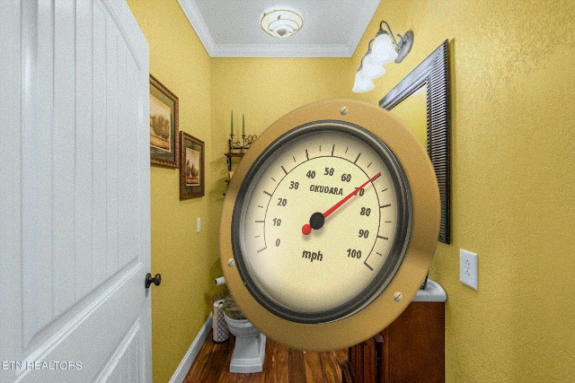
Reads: 70 (mph)
